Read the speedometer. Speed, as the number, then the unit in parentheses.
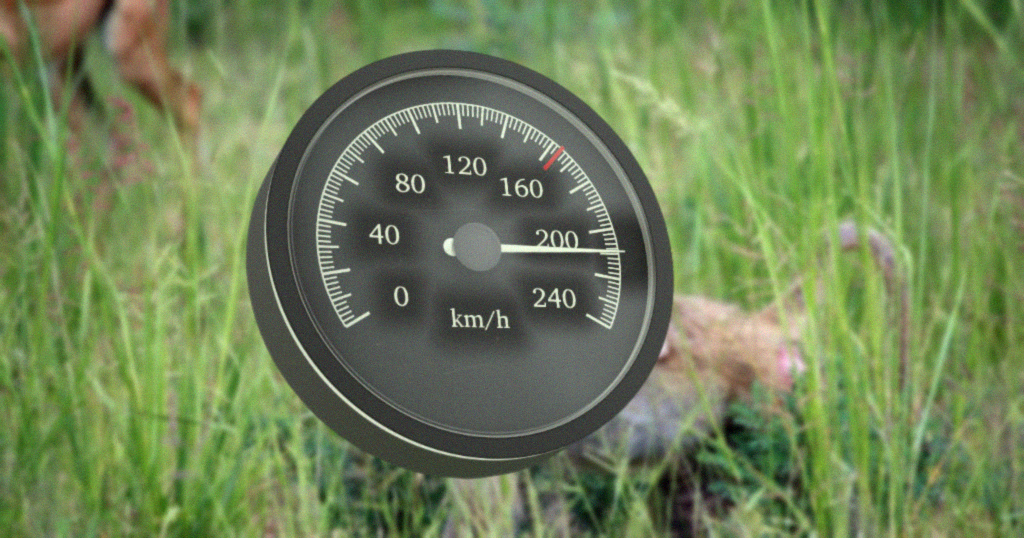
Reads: 210 (km/h)
